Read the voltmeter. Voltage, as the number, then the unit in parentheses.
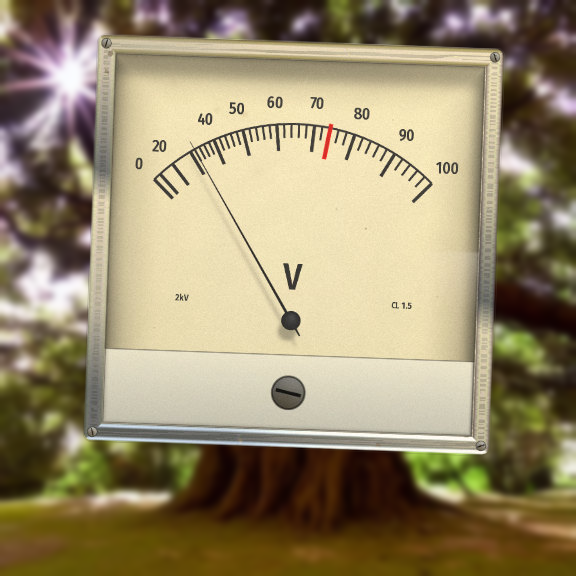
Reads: 32 (V)
